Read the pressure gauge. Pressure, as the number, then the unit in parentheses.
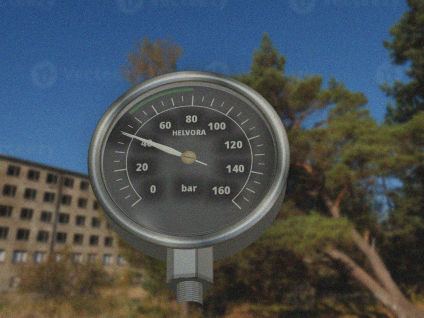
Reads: 40 (bar)
